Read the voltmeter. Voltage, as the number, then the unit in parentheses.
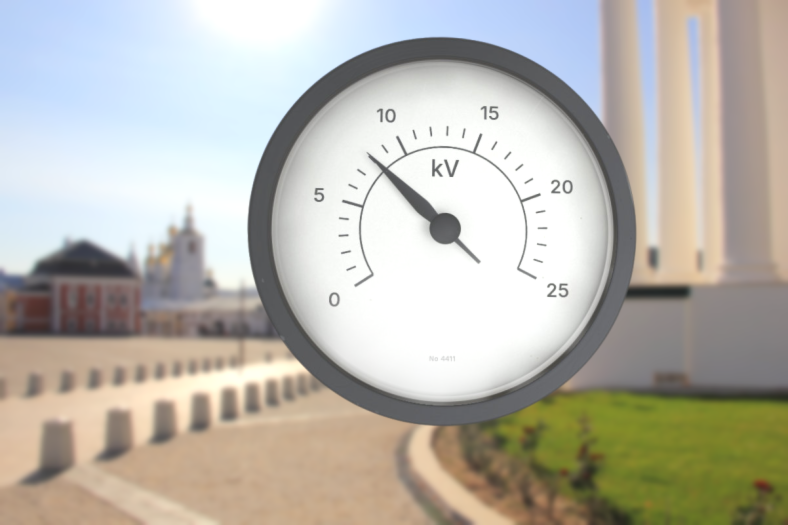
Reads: 8 (kV)
